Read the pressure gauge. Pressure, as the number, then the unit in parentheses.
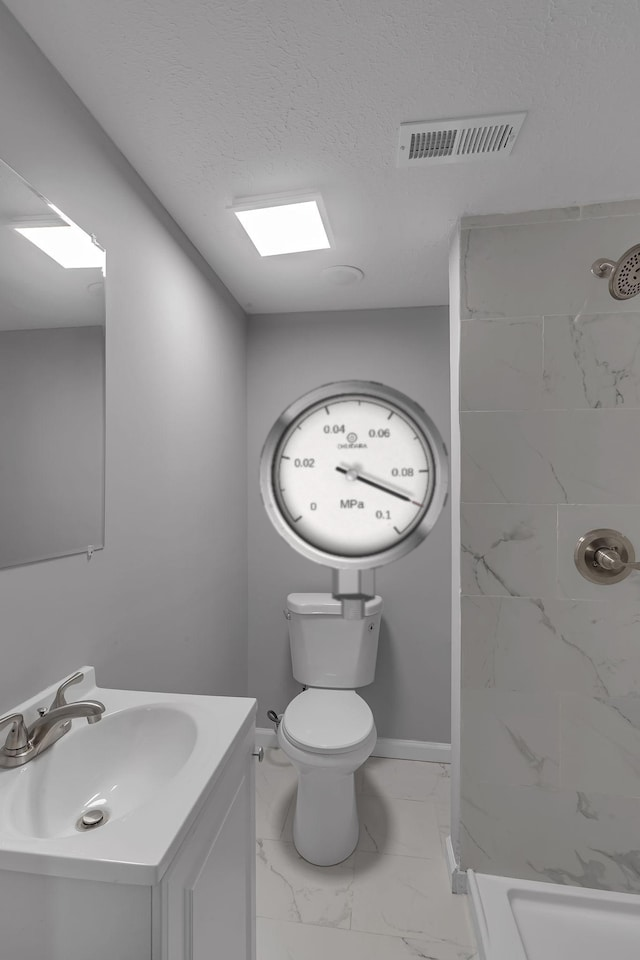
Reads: 0.09 (MPa)
